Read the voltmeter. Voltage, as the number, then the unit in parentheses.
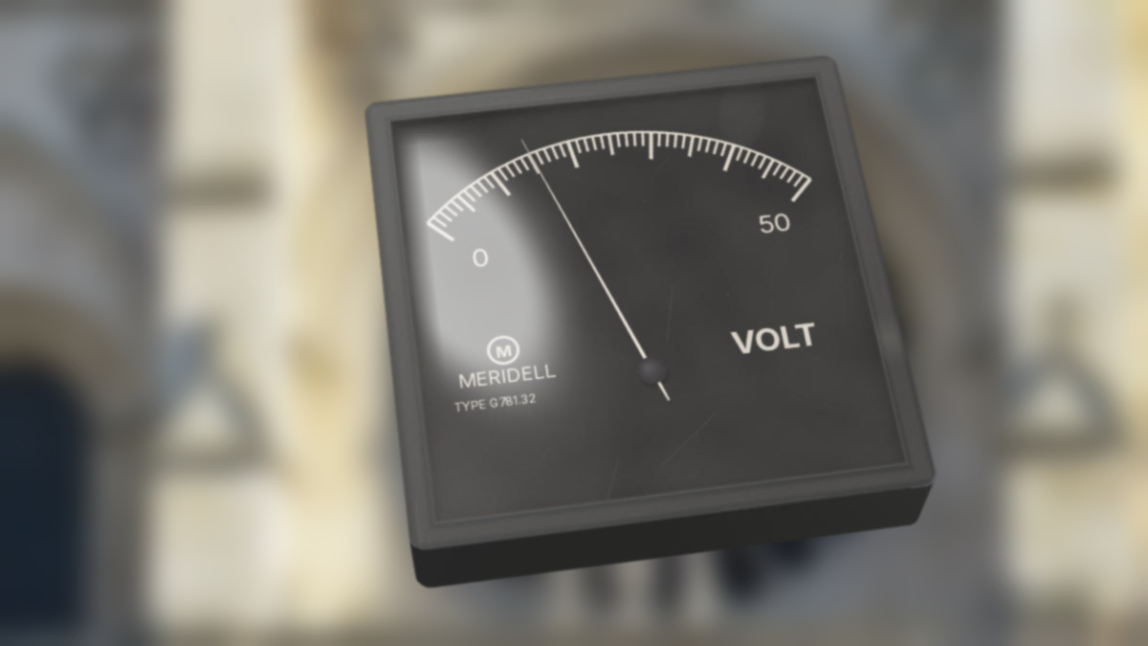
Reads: 15 (V)
